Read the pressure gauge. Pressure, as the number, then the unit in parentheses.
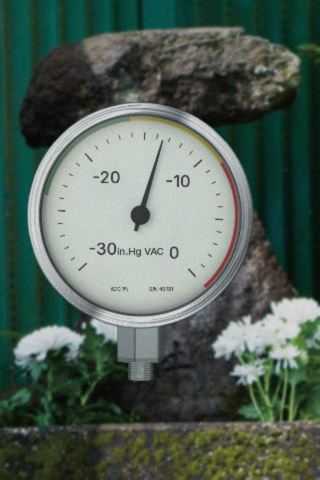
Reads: -13.5 (inHg)
